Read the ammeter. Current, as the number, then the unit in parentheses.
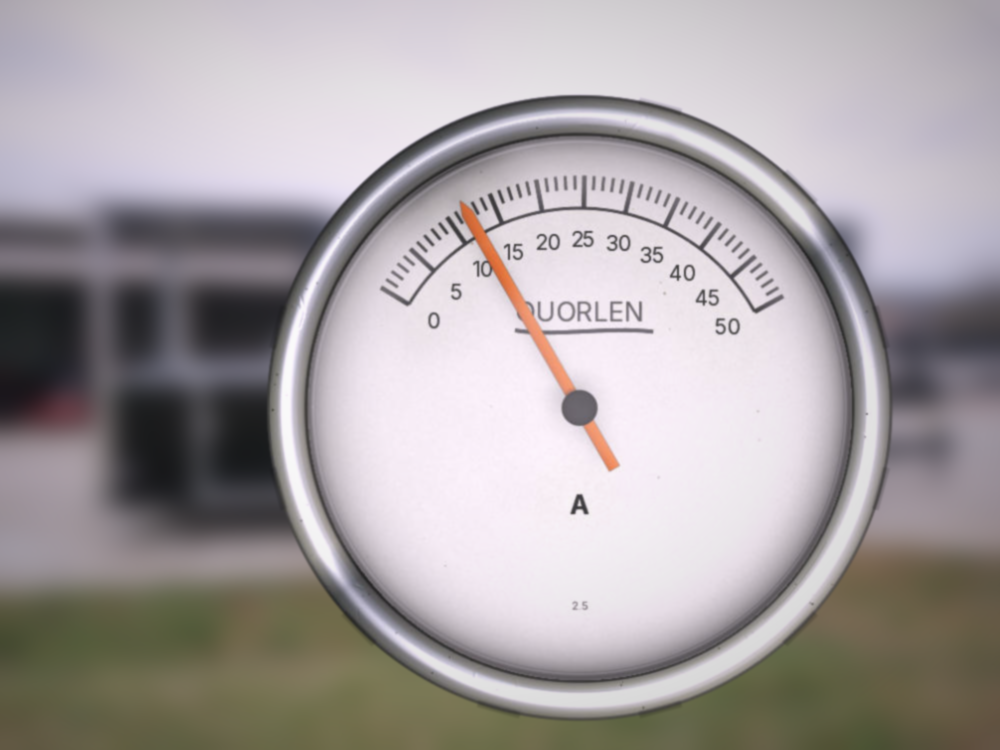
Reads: 12 (A)
